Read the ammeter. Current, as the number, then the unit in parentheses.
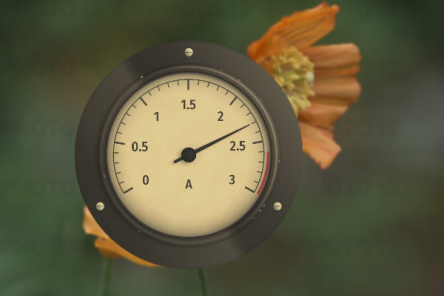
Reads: 2.3 (A)
